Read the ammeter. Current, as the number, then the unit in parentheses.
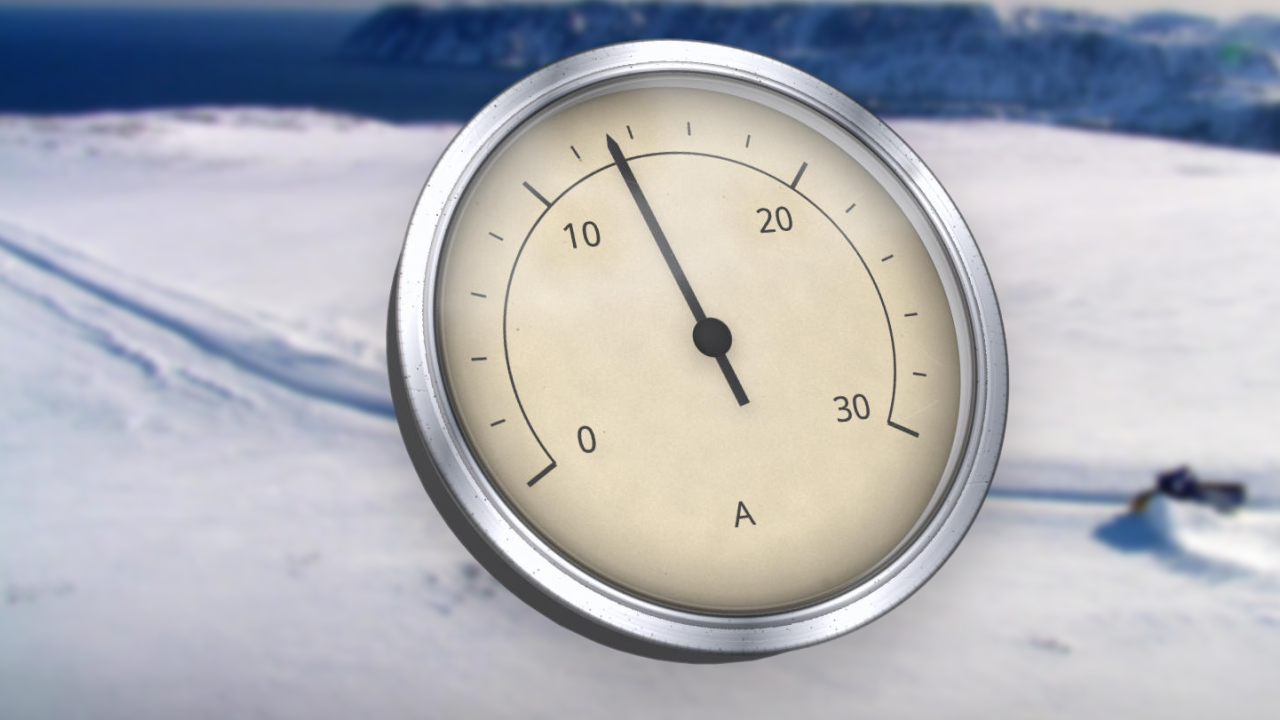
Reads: 13 (A)
